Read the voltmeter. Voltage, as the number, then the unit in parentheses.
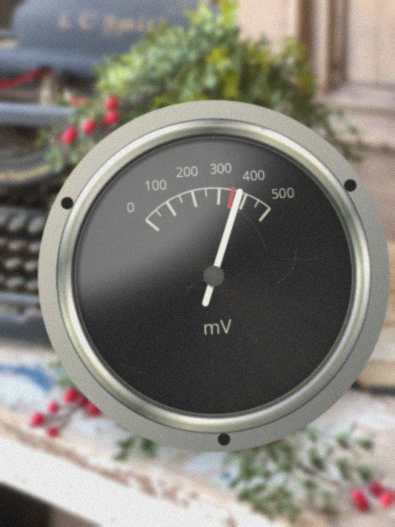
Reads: 375 (mV)
